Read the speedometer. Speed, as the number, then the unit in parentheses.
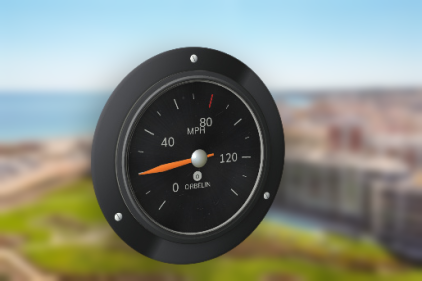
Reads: 20 (mph)
